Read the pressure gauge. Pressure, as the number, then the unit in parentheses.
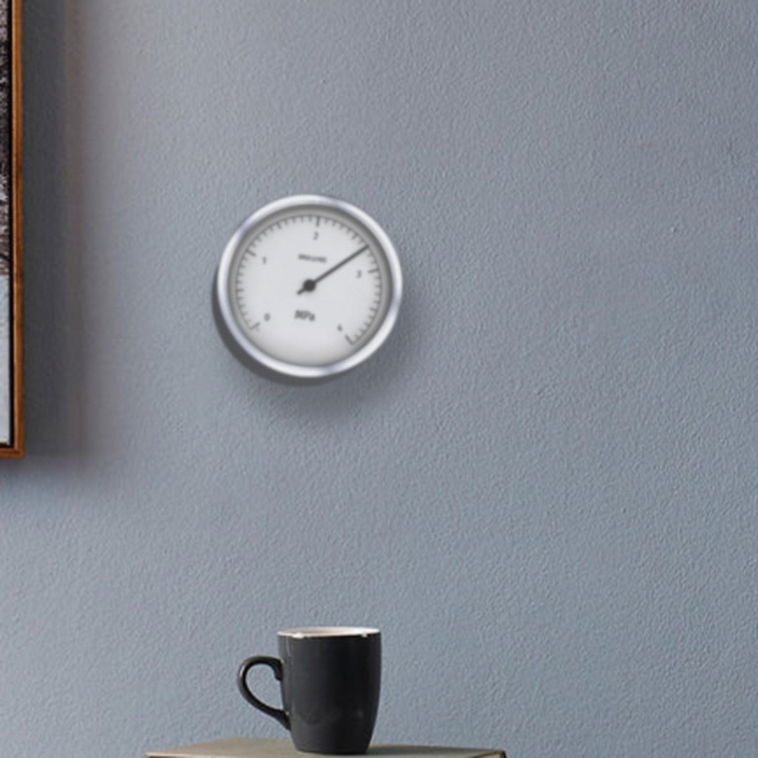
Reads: 2.7 (MPa)
